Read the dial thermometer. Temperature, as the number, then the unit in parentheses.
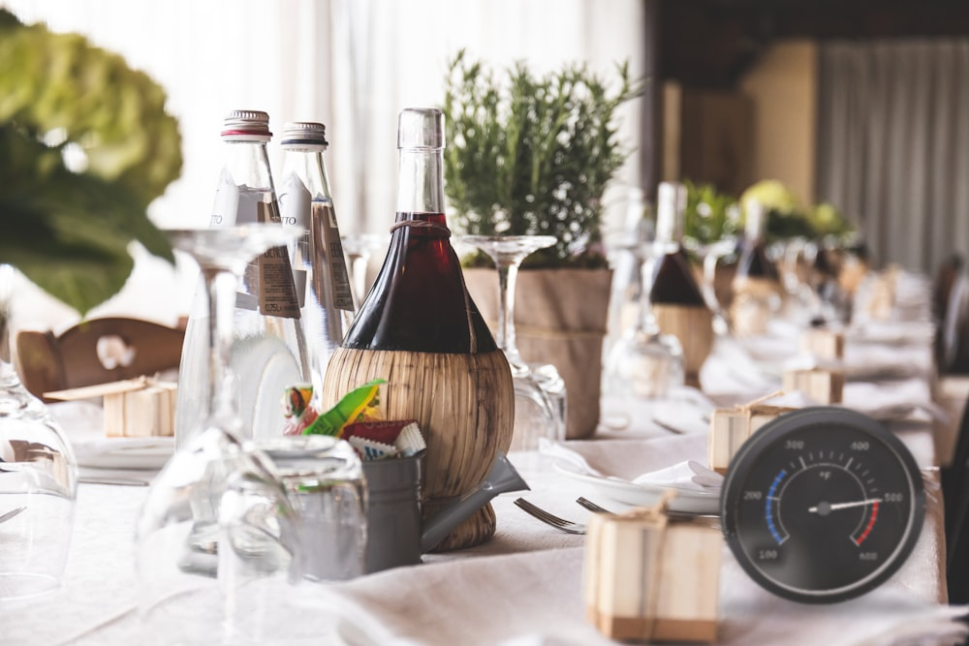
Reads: 500 (°F)
